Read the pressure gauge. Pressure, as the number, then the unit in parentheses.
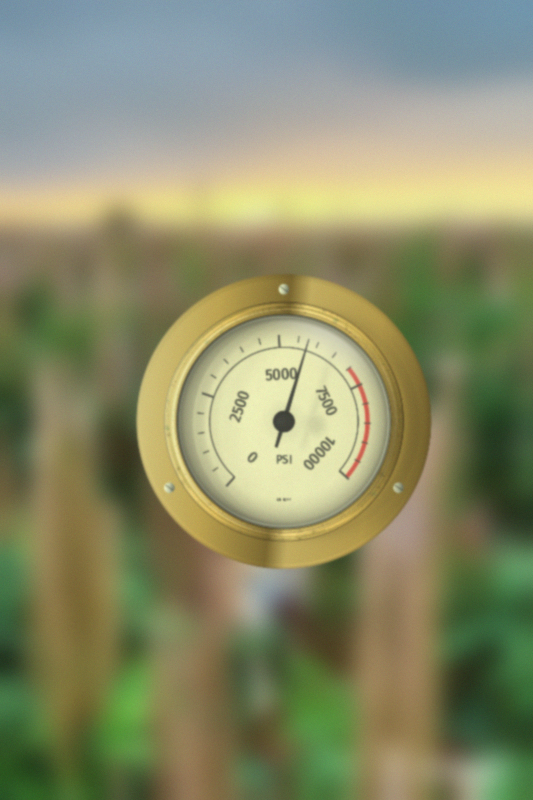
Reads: 5750 (psi)
